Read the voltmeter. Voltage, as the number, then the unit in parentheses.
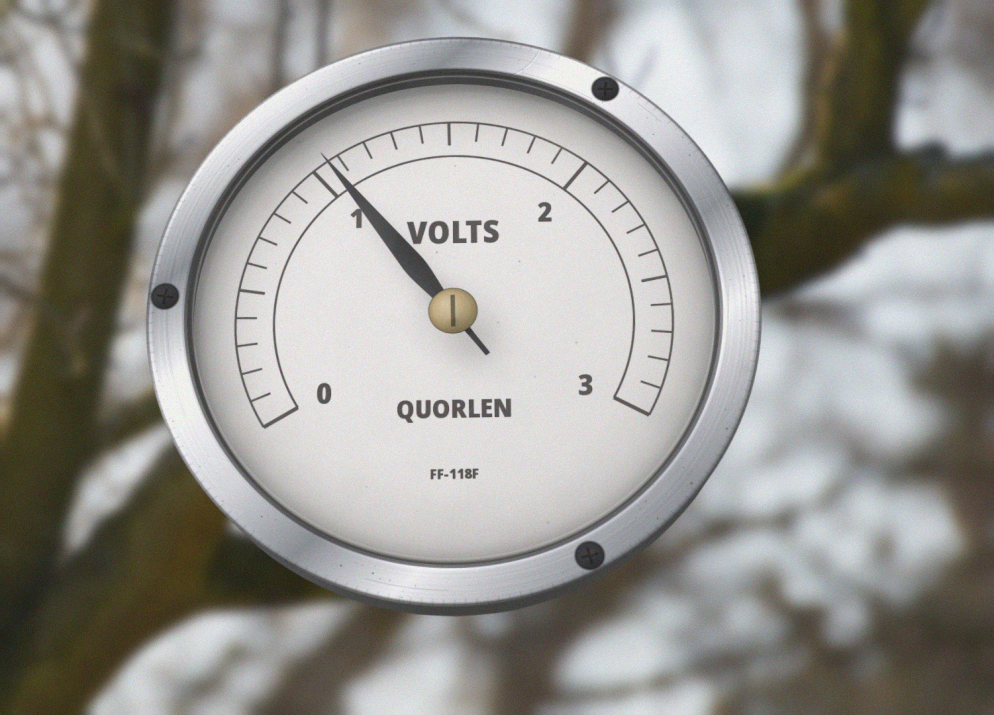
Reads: 1.05 (V)
